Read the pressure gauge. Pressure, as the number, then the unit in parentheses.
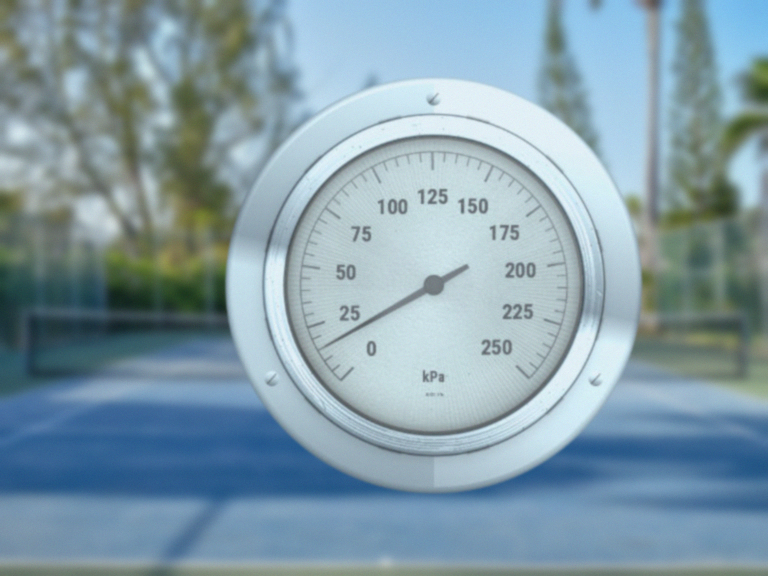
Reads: 15 (kPa)
